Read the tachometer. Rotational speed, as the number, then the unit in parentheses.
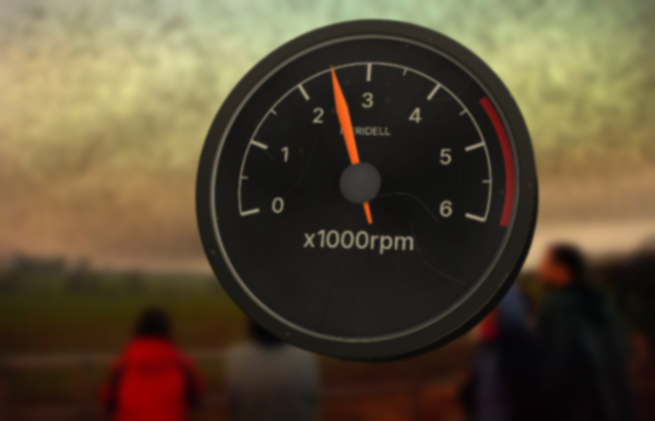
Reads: 2500 (rpm)
